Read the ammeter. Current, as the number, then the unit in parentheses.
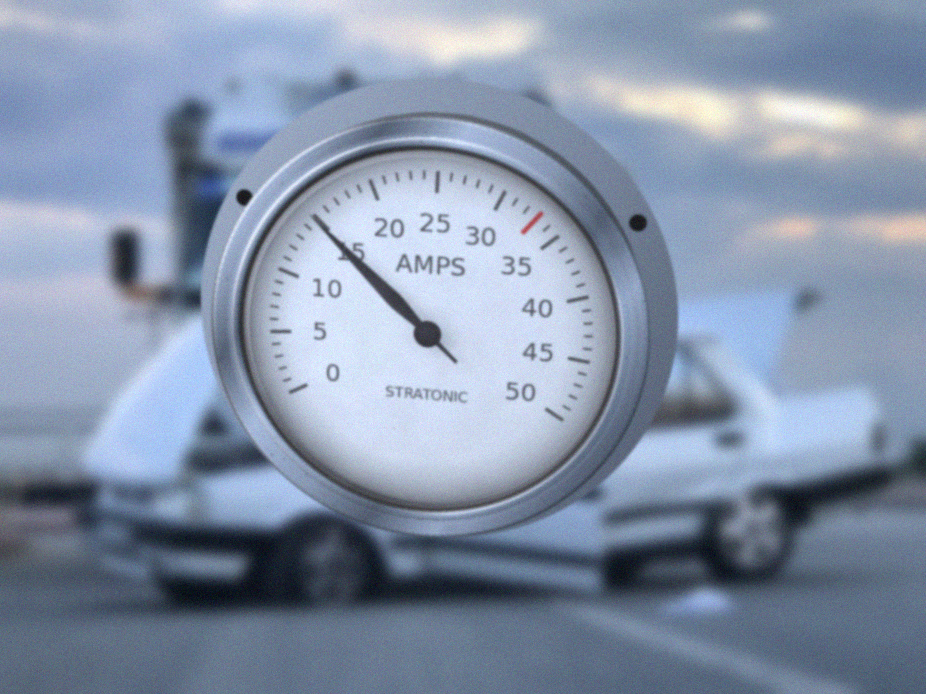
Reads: 15 (A)
